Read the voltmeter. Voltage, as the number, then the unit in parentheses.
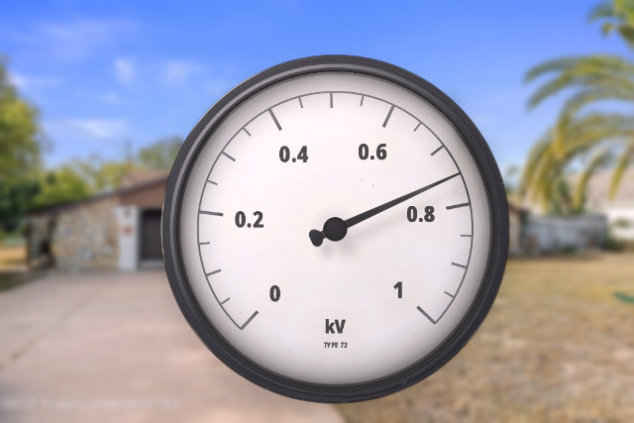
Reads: 0.75 (kV)
